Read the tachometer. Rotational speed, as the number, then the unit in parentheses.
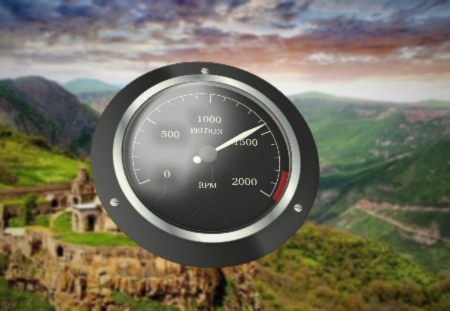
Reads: 1450 (rpm)
